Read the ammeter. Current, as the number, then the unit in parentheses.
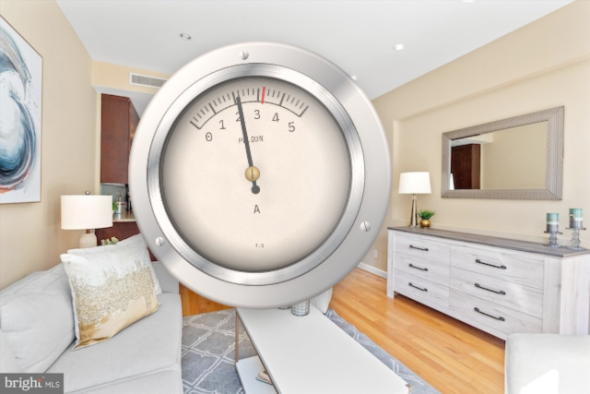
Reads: 2.2 (A)
